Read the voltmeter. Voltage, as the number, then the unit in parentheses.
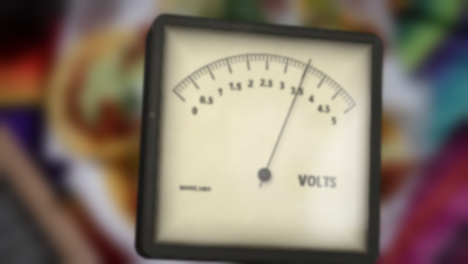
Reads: 3.5 (V)
